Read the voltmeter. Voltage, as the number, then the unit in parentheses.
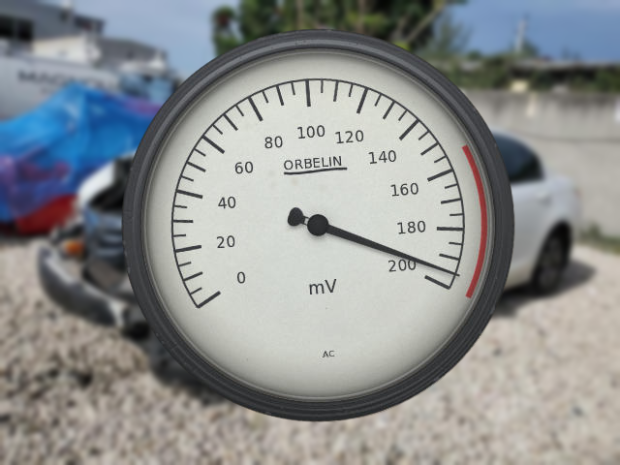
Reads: 195 (mV)
